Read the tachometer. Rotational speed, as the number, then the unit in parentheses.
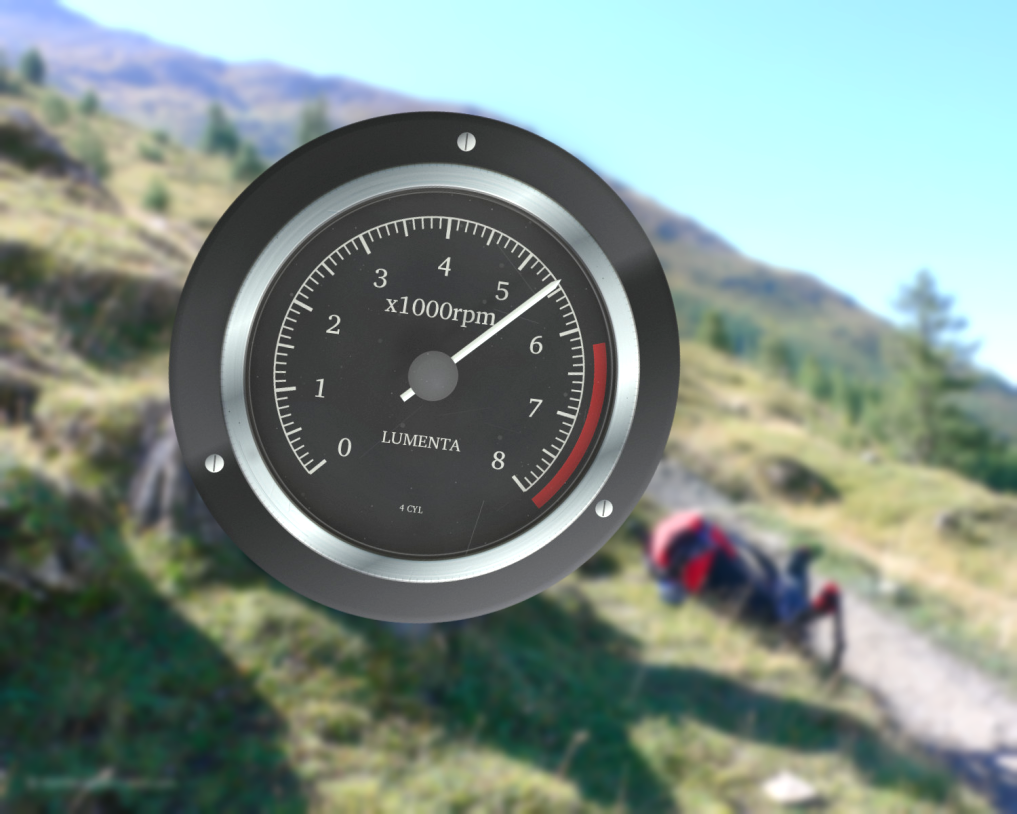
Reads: 5400 (rpm)
